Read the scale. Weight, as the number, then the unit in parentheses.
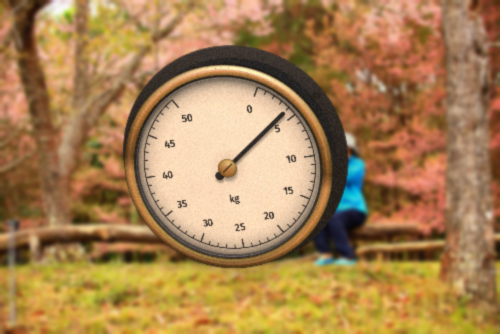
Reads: 4 (kg)
